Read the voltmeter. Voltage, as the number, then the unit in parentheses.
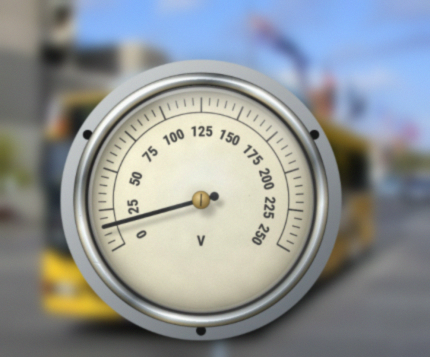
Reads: 15 (V)
